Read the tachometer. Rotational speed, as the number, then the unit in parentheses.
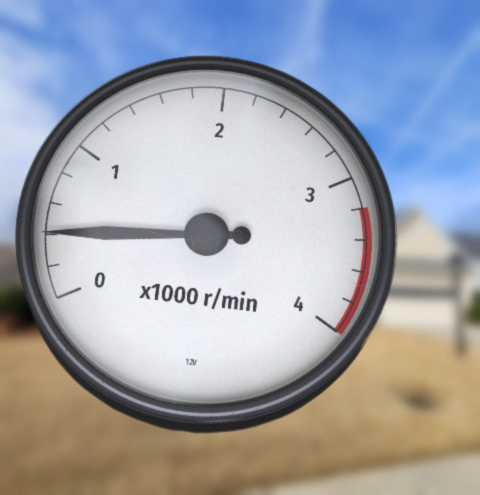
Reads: 400 (rpm)
